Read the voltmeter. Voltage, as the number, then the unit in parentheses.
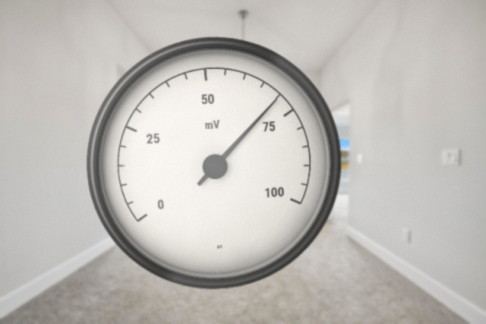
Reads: 70 (mV)
